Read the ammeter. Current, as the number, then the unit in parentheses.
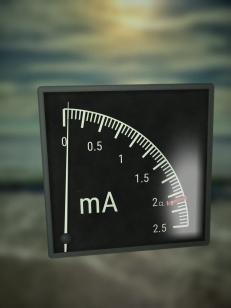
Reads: 0.05 (mA)
